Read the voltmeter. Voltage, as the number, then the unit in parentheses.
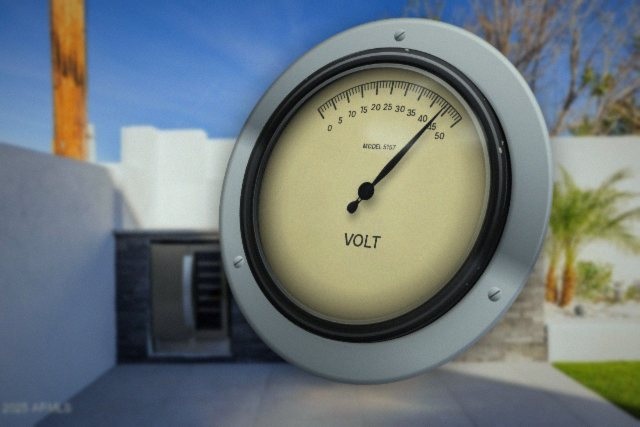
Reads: 45 (V)
